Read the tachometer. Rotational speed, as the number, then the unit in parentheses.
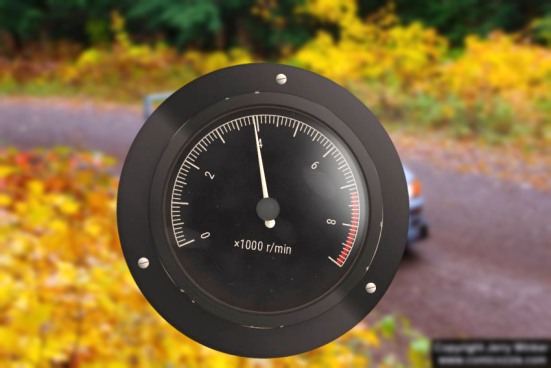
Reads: 3900 (rpm)
